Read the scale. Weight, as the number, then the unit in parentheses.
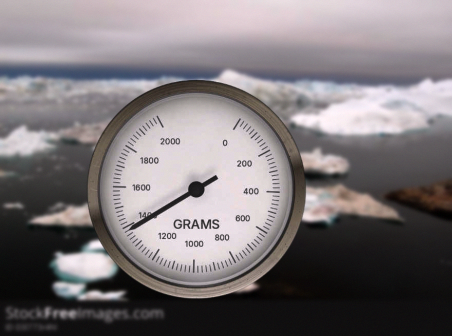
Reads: 1380 (g)
